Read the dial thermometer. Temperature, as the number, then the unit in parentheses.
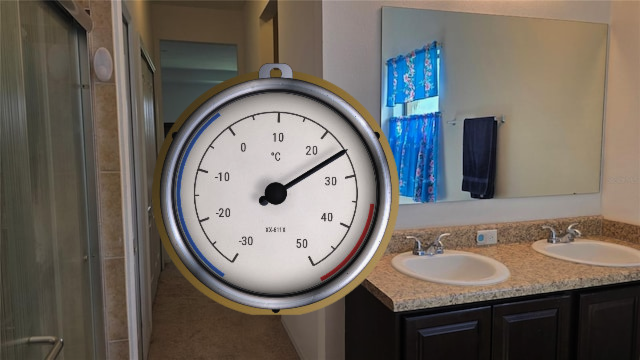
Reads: 25 (°C)
